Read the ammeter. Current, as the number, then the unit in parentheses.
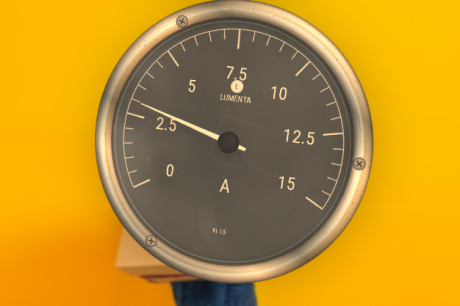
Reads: 3 (A)
